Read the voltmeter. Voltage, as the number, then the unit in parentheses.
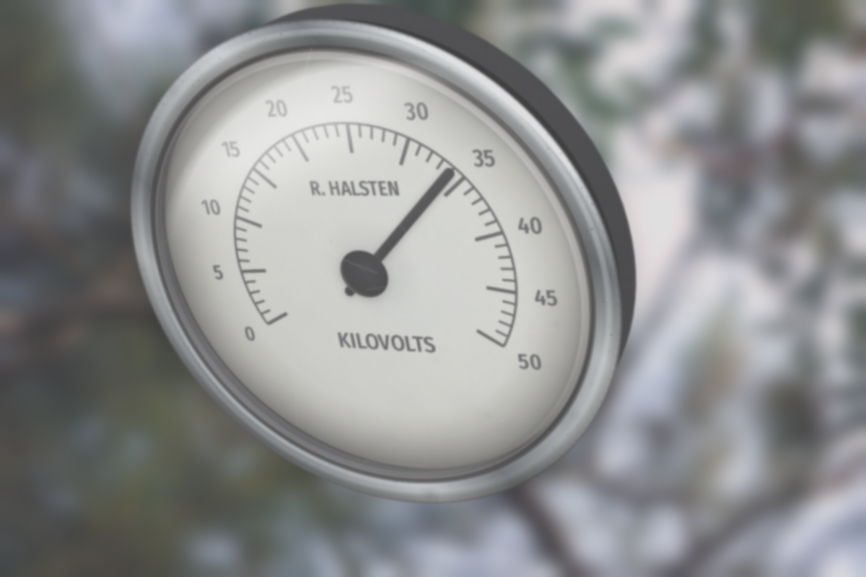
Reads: 34 (kV)
